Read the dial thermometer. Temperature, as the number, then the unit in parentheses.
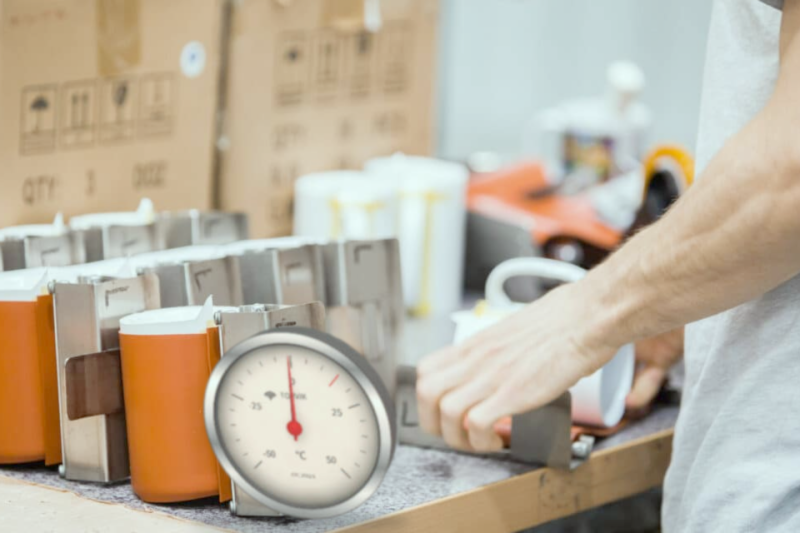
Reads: 0 (°C)
